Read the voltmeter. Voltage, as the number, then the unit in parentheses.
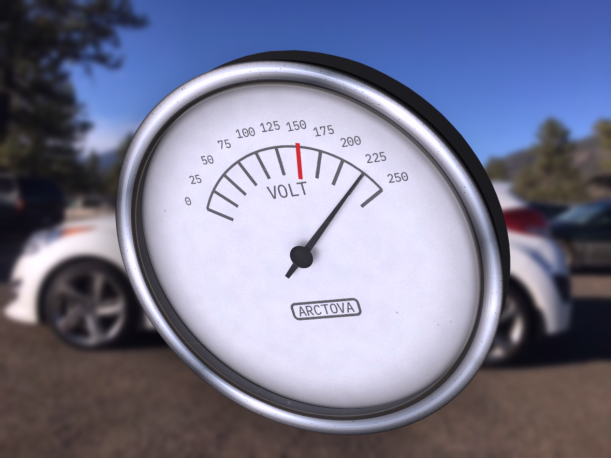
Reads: 225 (V)
